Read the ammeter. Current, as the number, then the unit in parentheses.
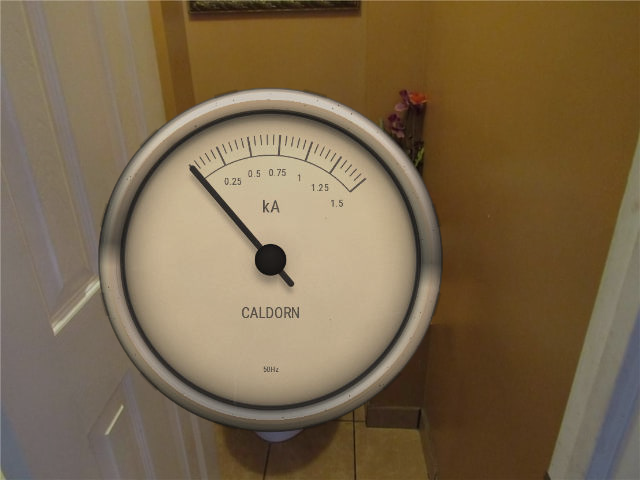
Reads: 0 (kA)
